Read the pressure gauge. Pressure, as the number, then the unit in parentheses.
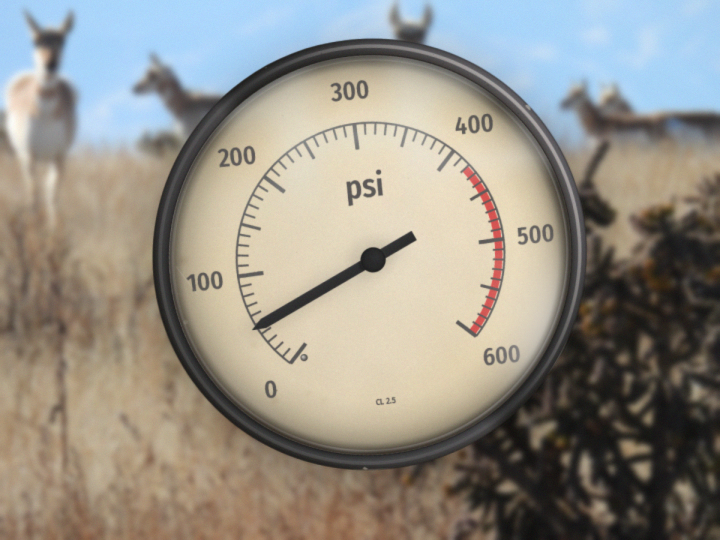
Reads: 50 (psi)
